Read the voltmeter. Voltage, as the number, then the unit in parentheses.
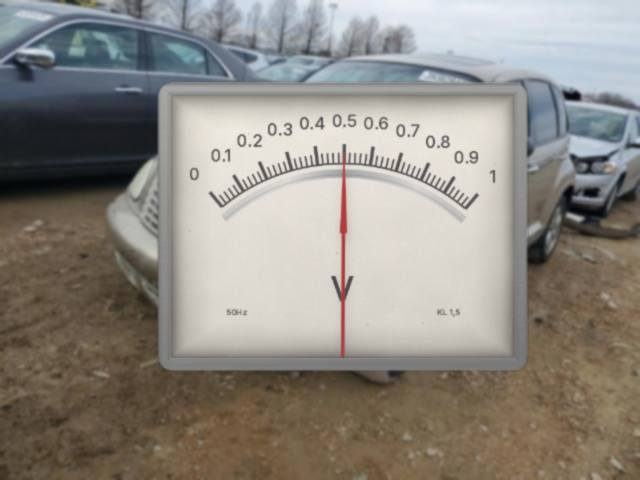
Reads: 0.5 (V)
